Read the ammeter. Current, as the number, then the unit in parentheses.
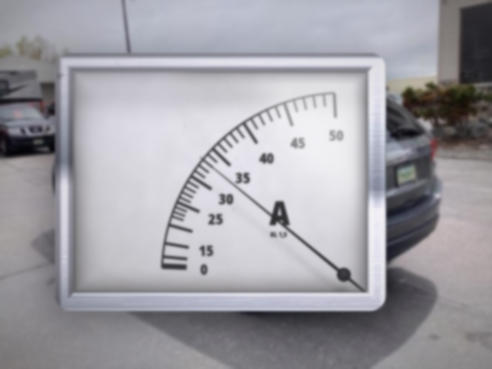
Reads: 33 (A)
